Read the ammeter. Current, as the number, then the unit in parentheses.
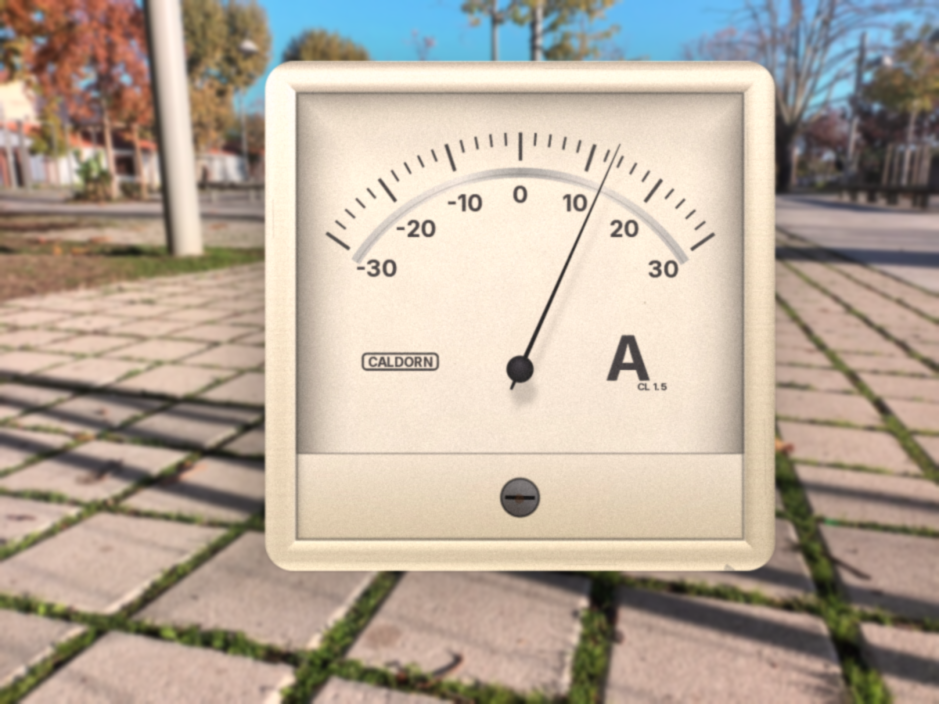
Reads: 13 (A)
